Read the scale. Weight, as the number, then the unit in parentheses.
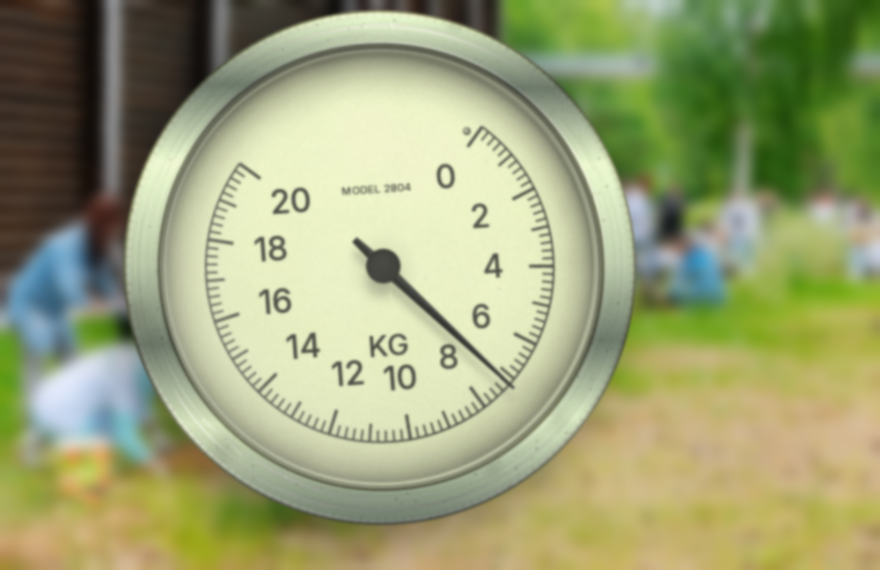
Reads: 7.2 (kg)
